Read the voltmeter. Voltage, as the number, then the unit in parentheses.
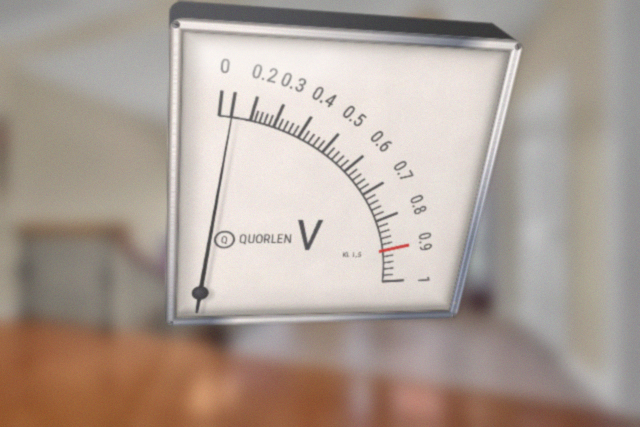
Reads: 0.1 (V)
